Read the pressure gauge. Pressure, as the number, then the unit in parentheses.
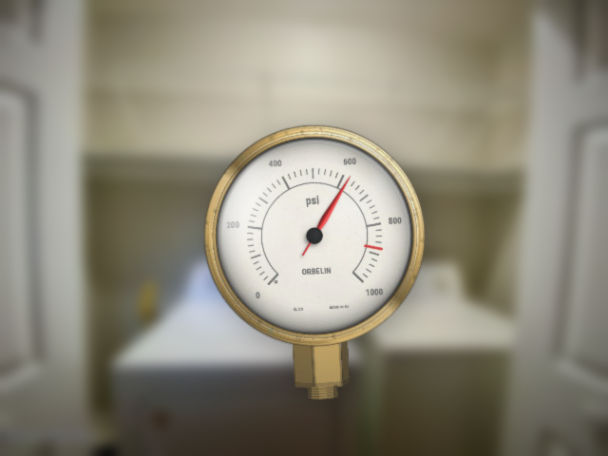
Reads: 620 (psi)
